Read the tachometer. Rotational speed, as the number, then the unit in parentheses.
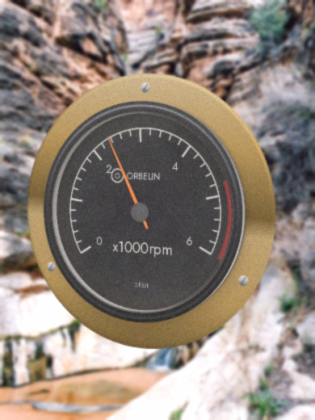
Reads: 2400 (rpm)
